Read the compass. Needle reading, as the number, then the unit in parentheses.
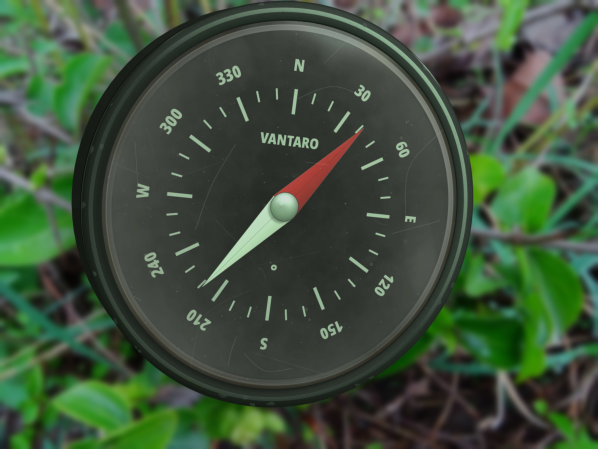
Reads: 40 (°)
